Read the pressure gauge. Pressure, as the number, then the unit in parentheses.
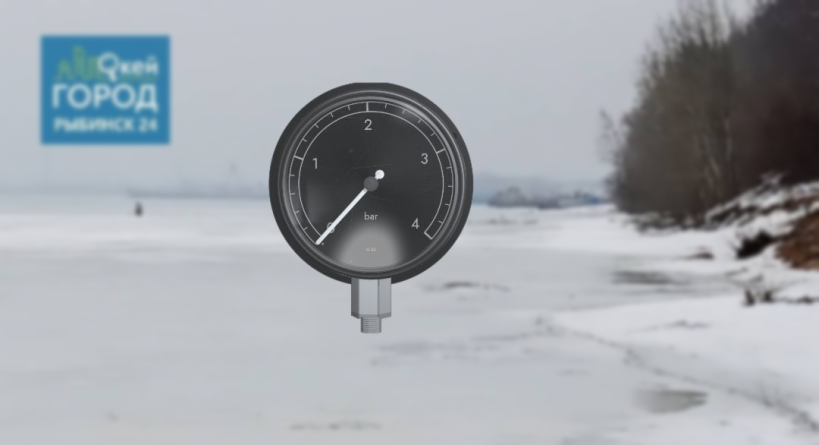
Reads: 0 (bar)
